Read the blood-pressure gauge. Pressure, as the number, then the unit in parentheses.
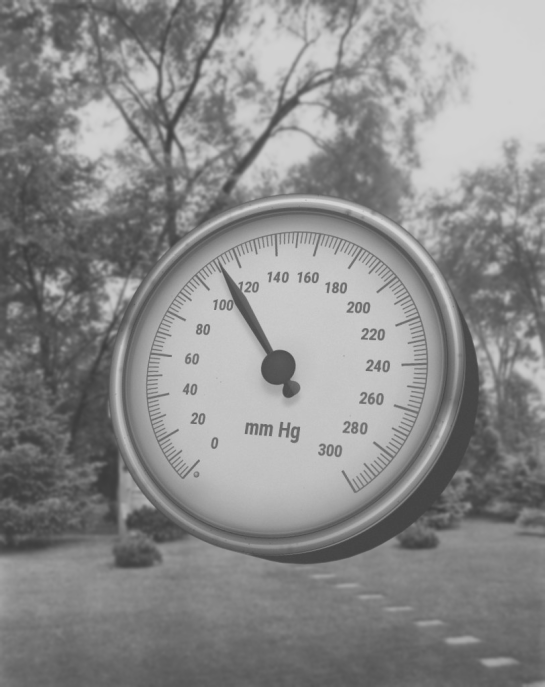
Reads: 112 (mmHg)
